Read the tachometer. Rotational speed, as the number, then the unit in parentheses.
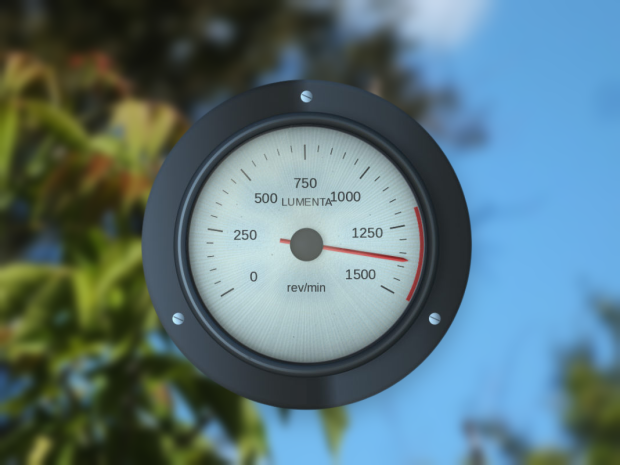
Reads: 1375 (rpm)
